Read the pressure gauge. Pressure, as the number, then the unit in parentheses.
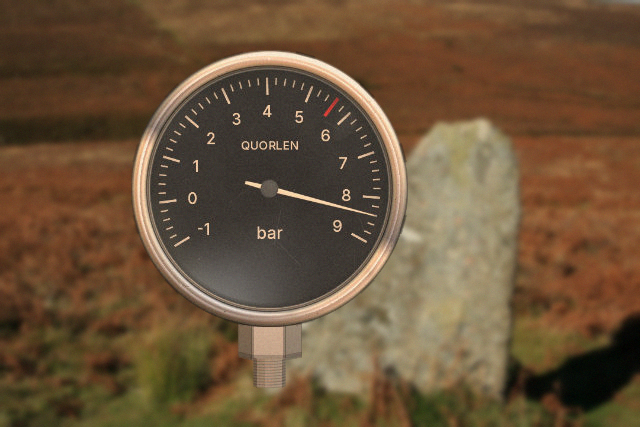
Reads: 8.4 (bar)
